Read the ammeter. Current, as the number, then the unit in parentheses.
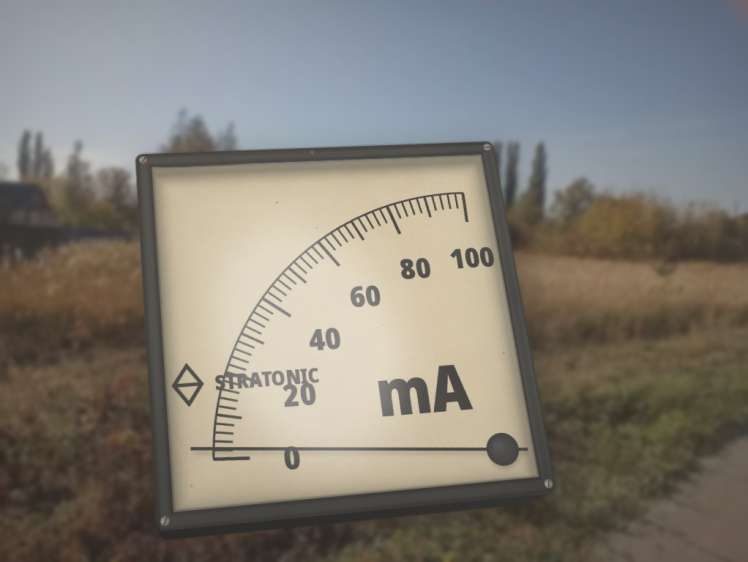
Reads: 2 (mA)
